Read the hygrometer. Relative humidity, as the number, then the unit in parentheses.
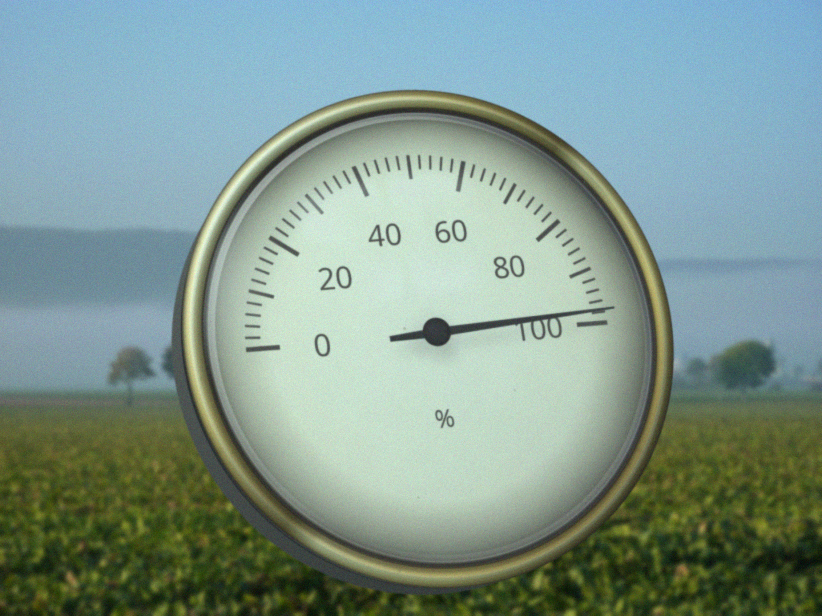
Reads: 98 (%)
